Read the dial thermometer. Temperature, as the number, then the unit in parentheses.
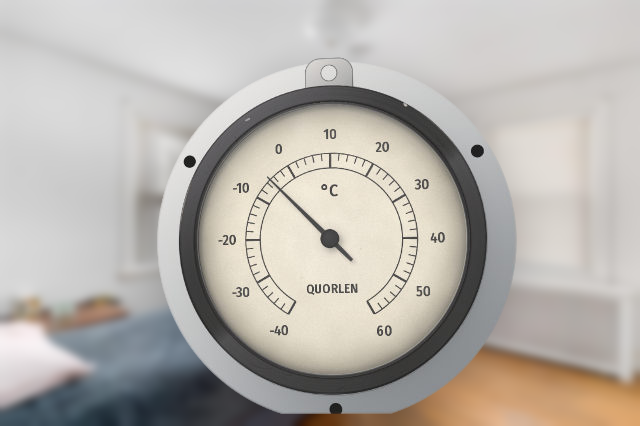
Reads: -5 (°C)
